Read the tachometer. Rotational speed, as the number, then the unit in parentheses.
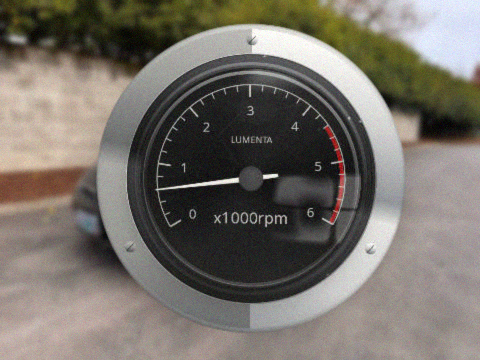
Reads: 600 (rpm)
